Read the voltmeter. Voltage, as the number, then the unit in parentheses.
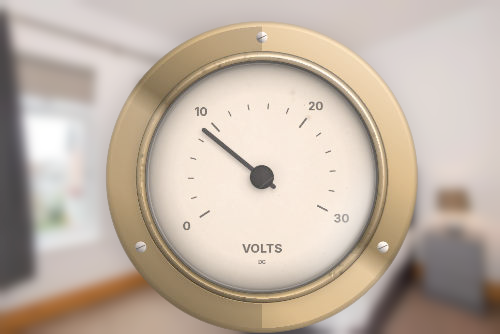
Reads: 9 (V)
